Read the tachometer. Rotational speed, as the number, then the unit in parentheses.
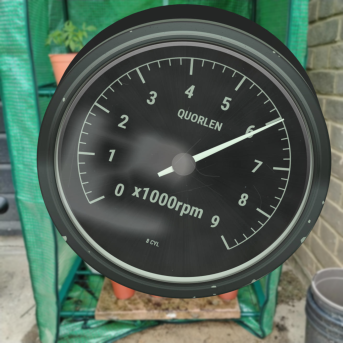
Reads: 6000 (rpm)
